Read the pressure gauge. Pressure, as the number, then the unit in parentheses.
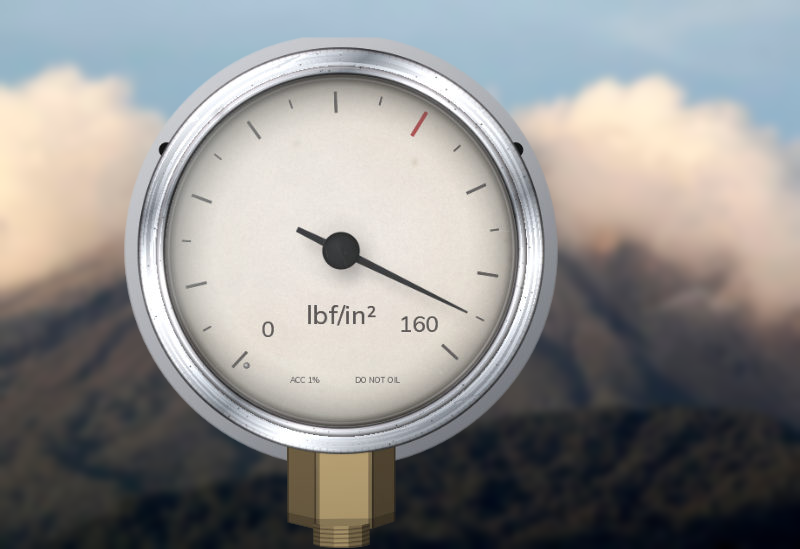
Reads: 150 (psi)
